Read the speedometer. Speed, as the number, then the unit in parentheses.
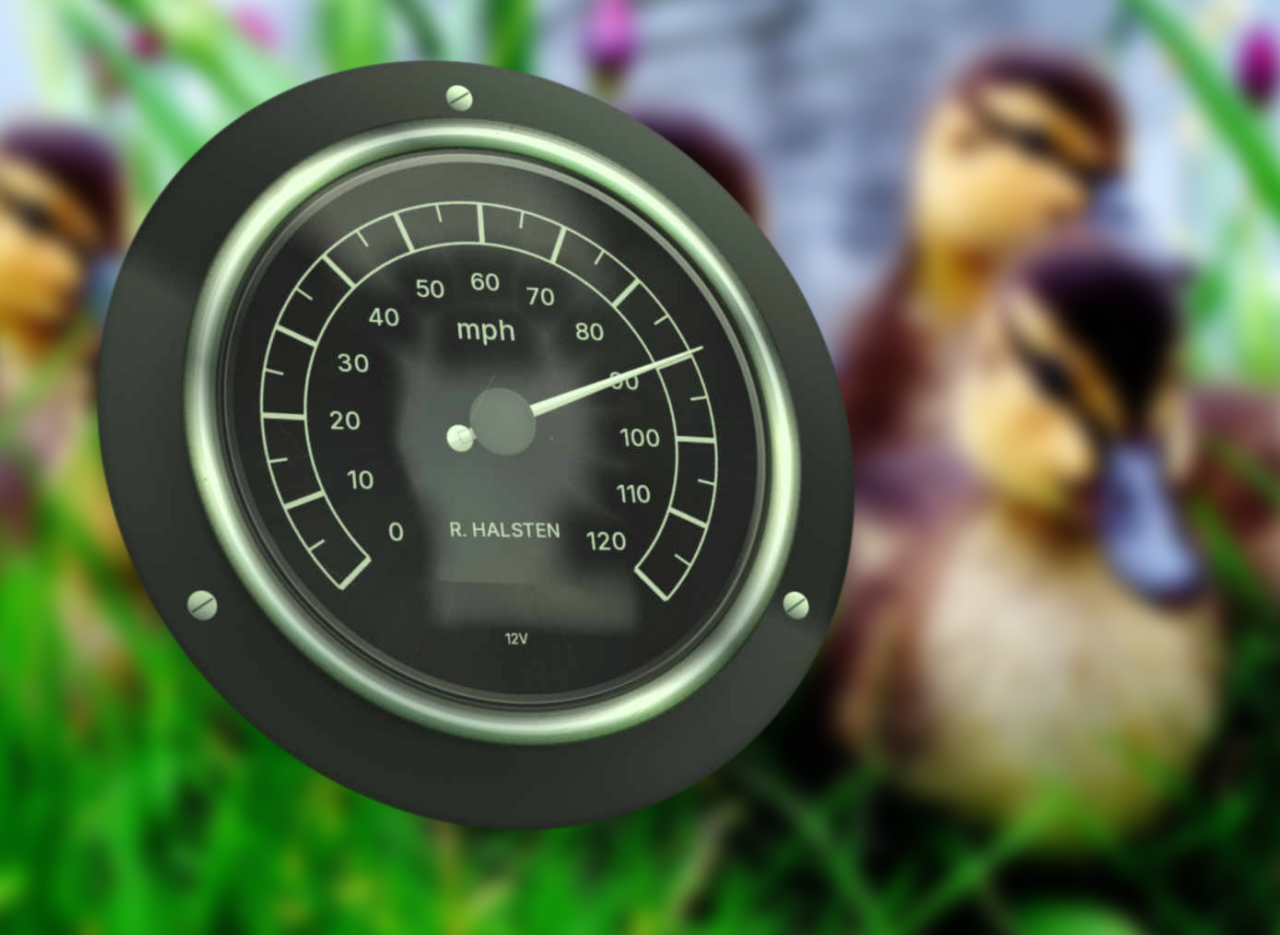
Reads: 90 (mph)
